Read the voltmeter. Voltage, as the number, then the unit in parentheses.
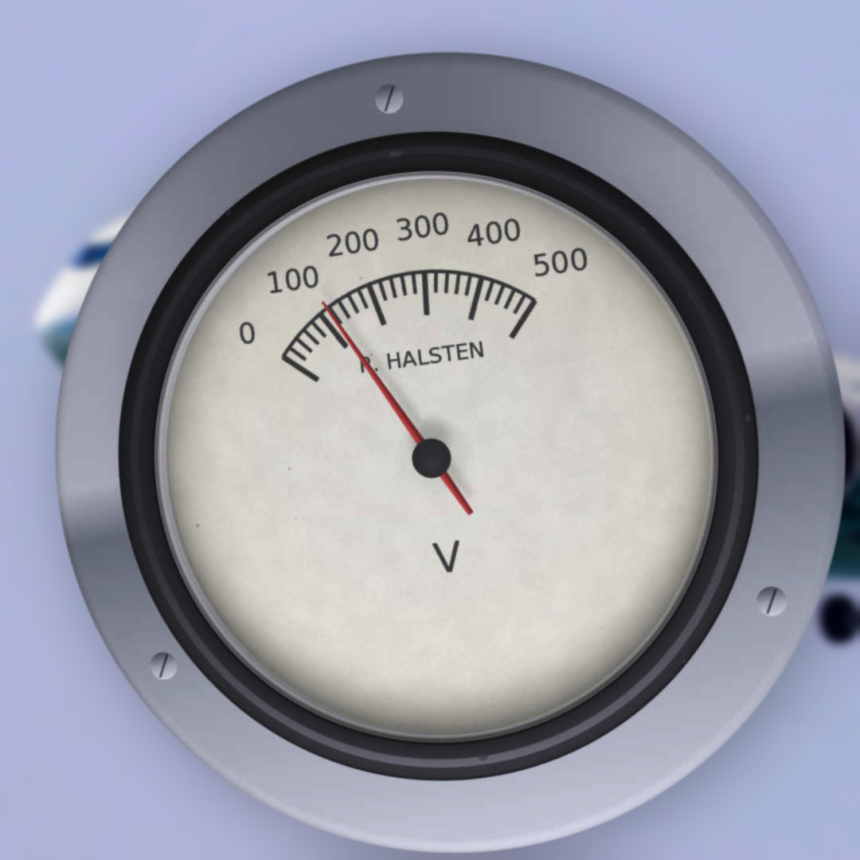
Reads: 120 (V)
